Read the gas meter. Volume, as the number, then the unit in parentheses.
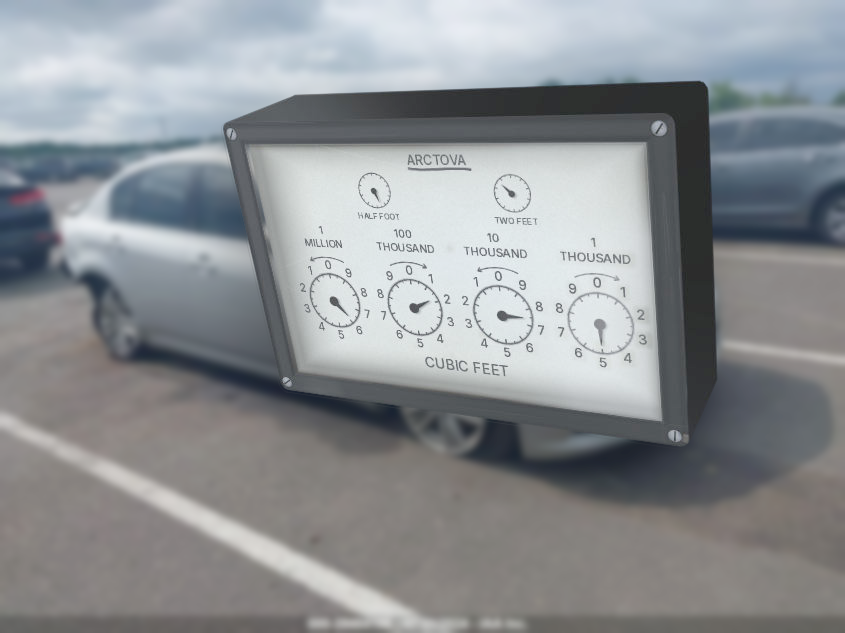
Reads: 617500 (ft³)
